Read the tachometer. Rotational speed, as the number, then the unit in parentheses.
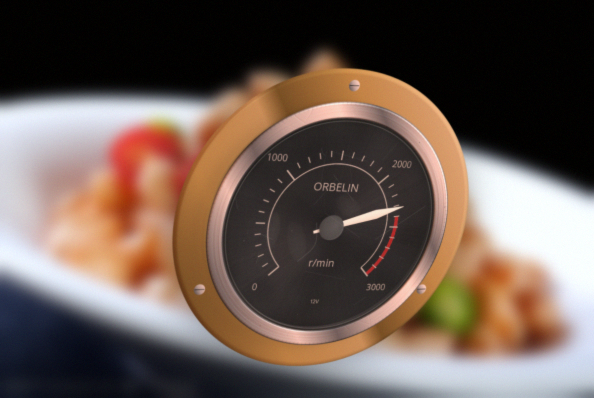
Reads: 2300 (rpm)
